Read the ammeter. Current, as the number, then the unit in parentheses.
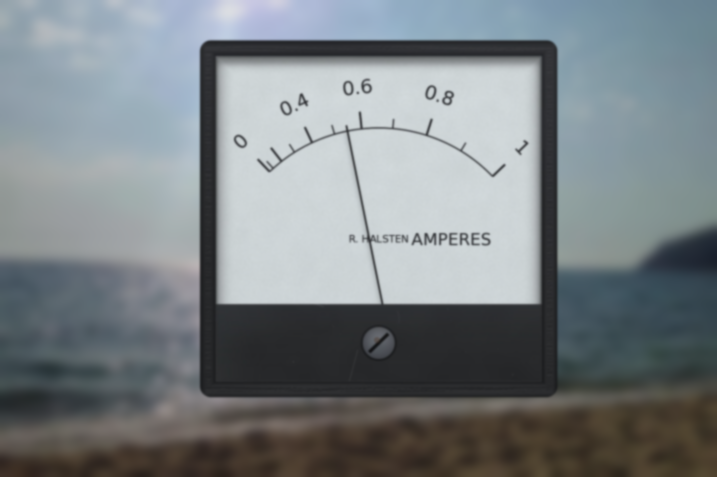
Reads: 0.55 (A)
